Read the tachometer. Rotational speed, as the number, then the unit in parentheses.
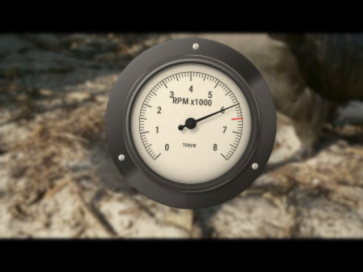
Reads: 6000 (rpm)
